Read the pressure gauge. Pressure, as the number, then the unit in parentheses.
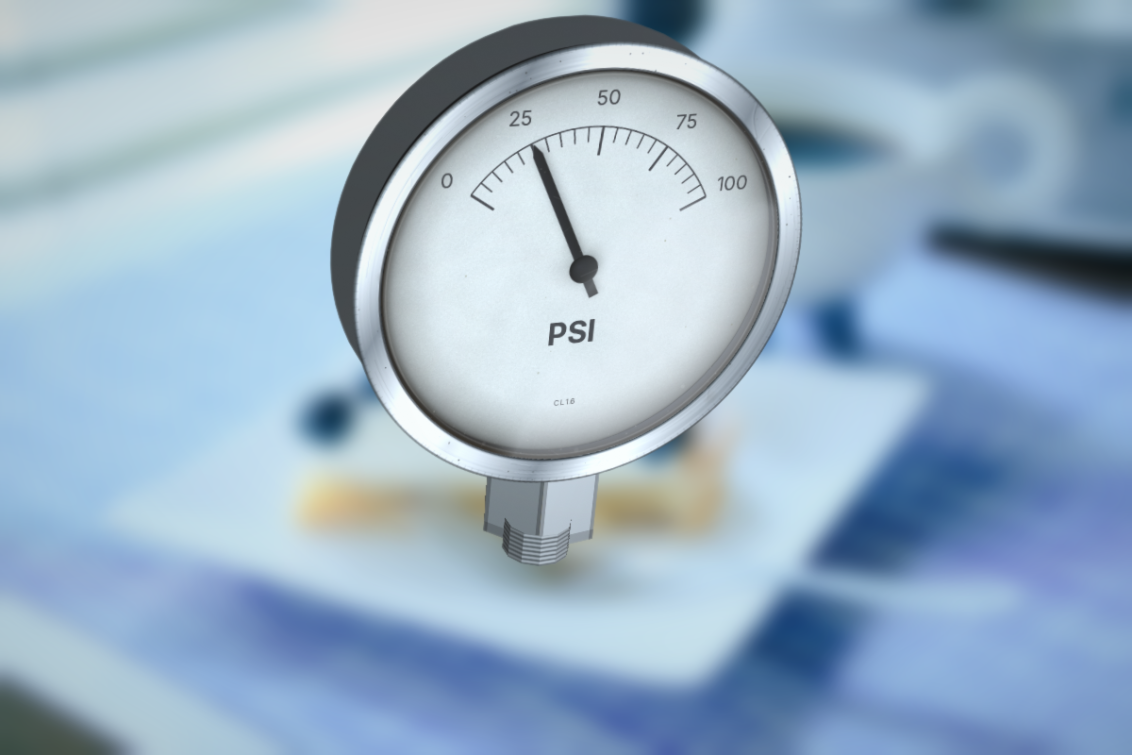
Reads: 25 (psi)
